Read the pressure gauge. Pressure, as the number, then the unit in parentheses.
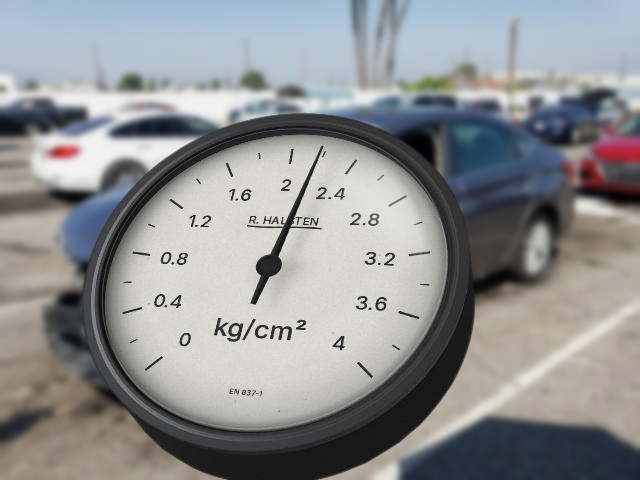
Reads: 2.2 (kg/cm²)
